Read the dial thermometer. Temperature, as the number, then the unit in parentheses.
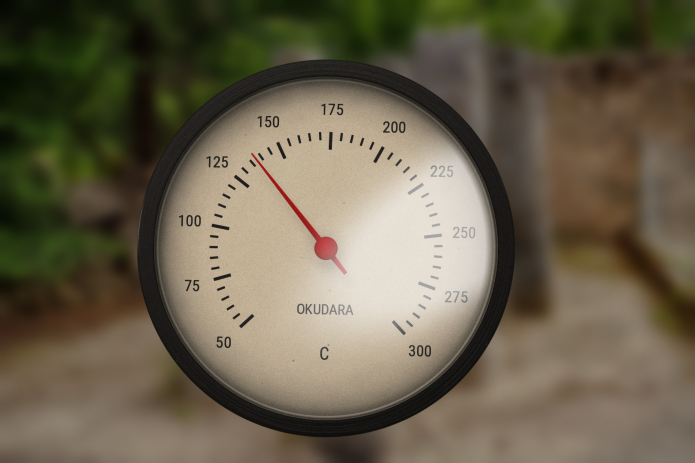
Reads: 137.5 (°C)
